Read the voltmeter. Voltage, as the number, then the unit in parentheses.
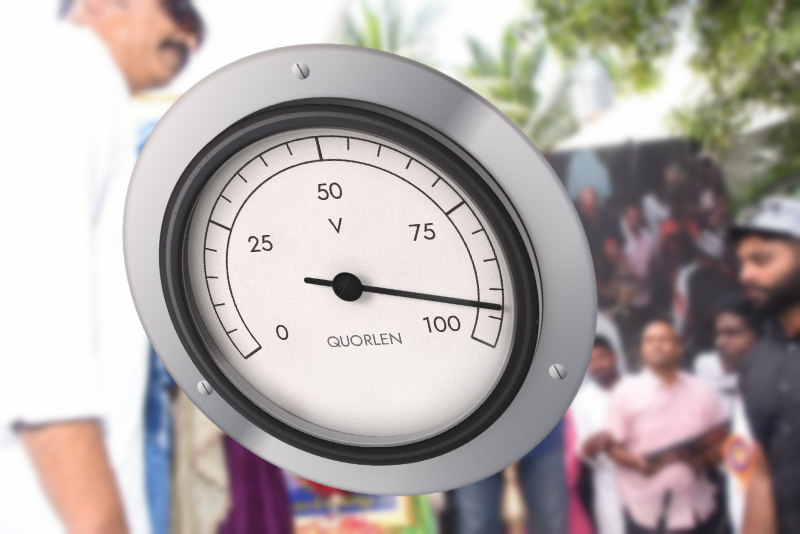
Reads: 92.5 (V)
